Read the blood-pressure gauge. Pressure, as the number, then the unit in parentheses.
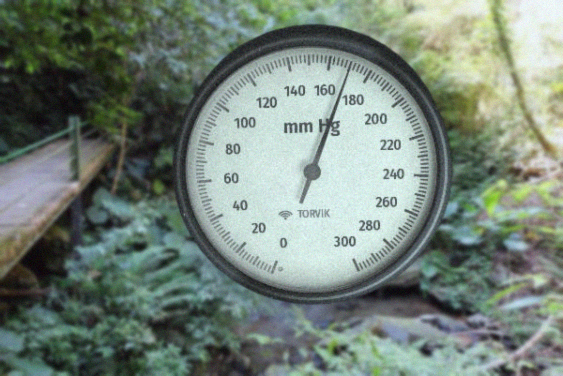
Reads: 170 (mmHg)
